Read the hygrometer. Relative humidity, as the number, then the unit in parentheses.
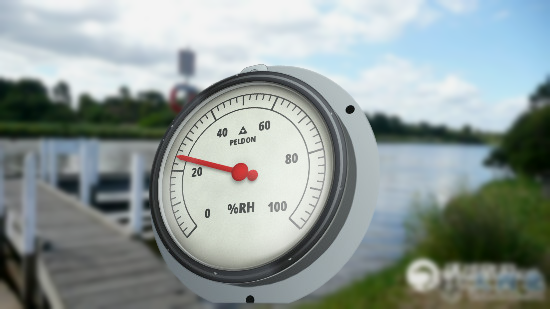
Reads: 24 (%)
